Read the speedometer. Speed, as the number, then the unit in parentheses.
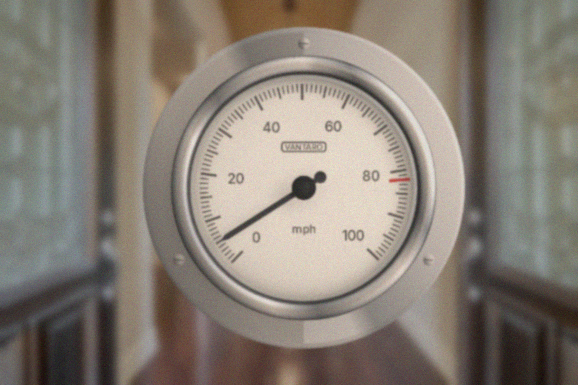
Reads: 5 (mph)
